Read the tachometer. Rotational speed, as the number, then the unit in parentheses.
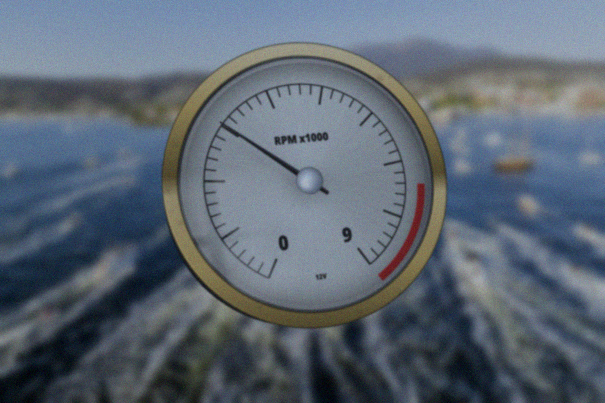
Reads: 3000 (rpm)
